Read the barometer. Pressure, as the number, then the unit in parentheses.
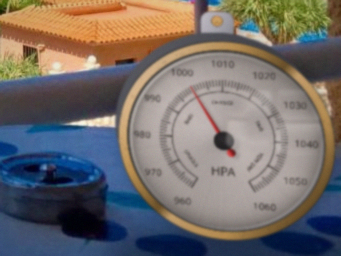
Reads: 1000 (hPa)
